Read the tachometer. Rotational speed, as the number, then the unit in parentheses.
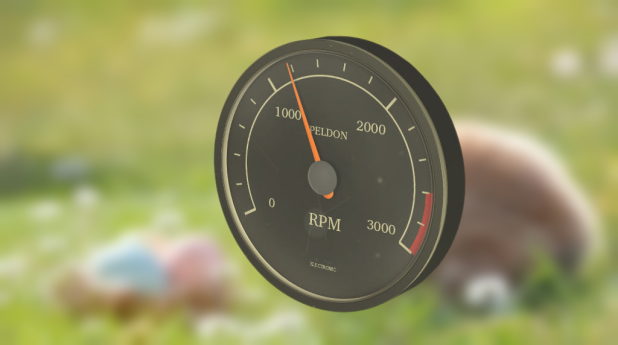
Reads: 1200 (rpm)
